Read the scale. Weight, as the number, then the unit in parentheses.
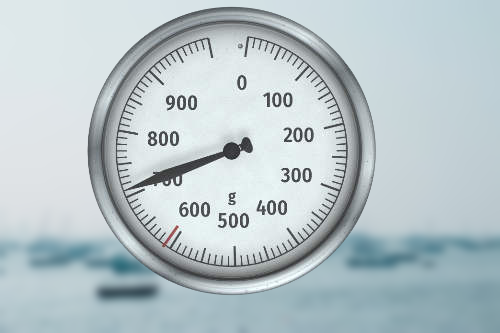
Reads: 710 (g)
